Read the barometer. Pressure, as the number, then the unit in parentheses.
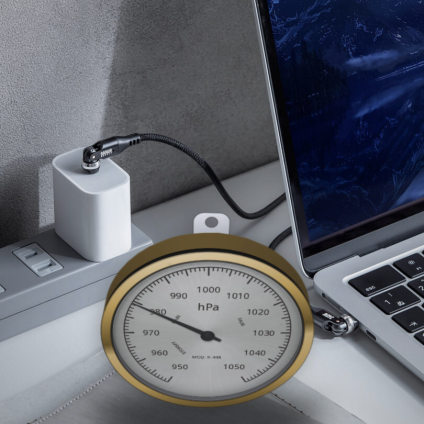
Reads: 980 (hPa)
